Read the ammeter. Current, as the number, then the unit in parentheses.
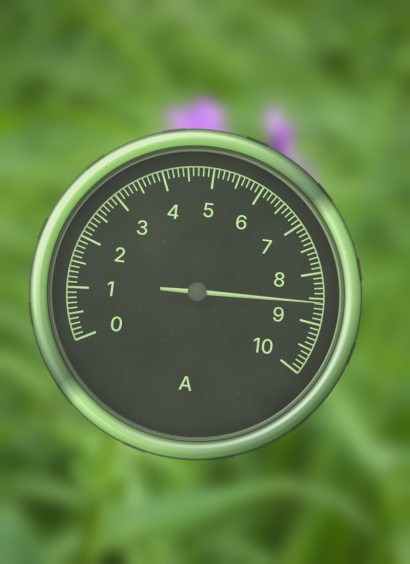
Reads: 8.6 (A)
